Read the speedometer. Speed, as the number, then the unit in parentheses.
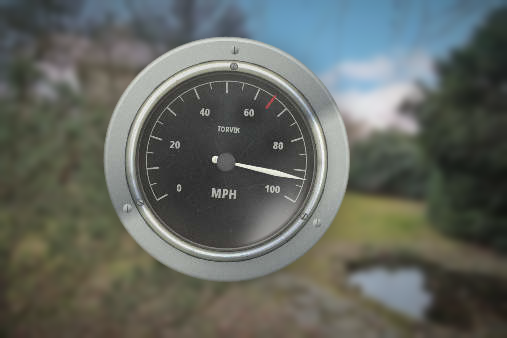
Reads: 92.5 (mph)
